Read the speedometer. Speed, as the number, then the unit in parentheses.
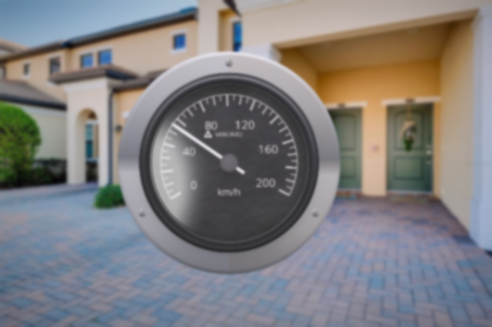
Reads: 55 (km/h)
